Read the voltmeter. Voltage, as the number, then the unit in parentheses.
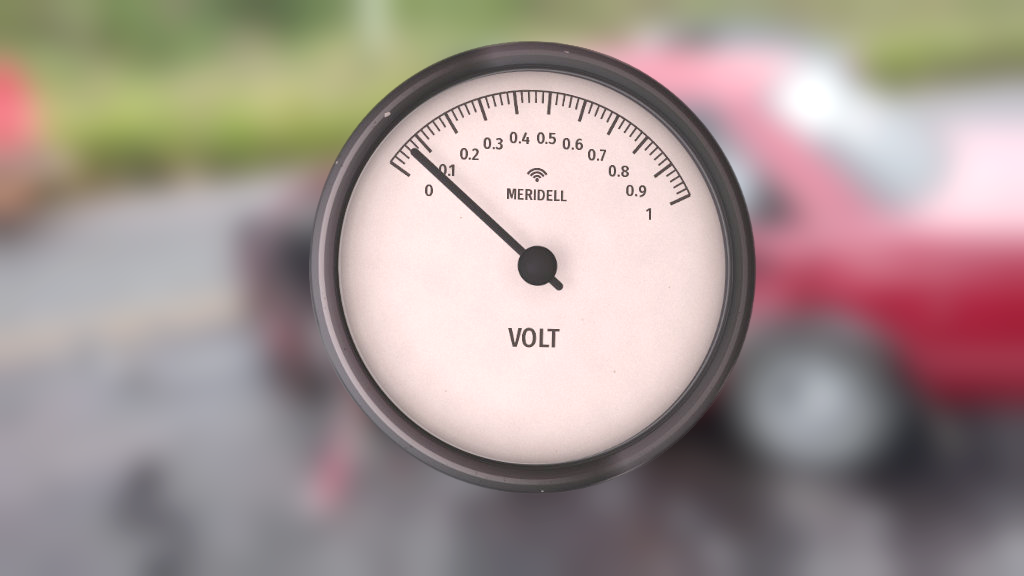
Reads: 0.06 (V)
